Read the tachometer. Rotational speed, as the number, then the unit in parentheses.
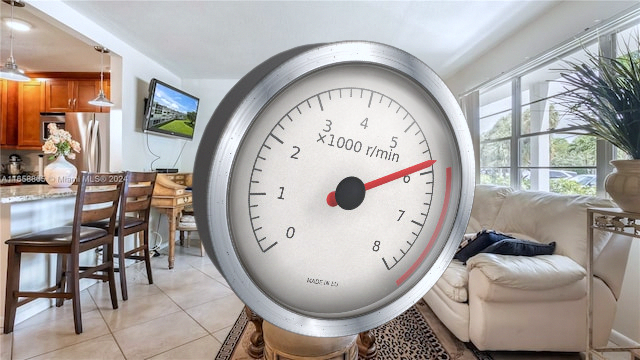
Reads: 5800 (rpm)
